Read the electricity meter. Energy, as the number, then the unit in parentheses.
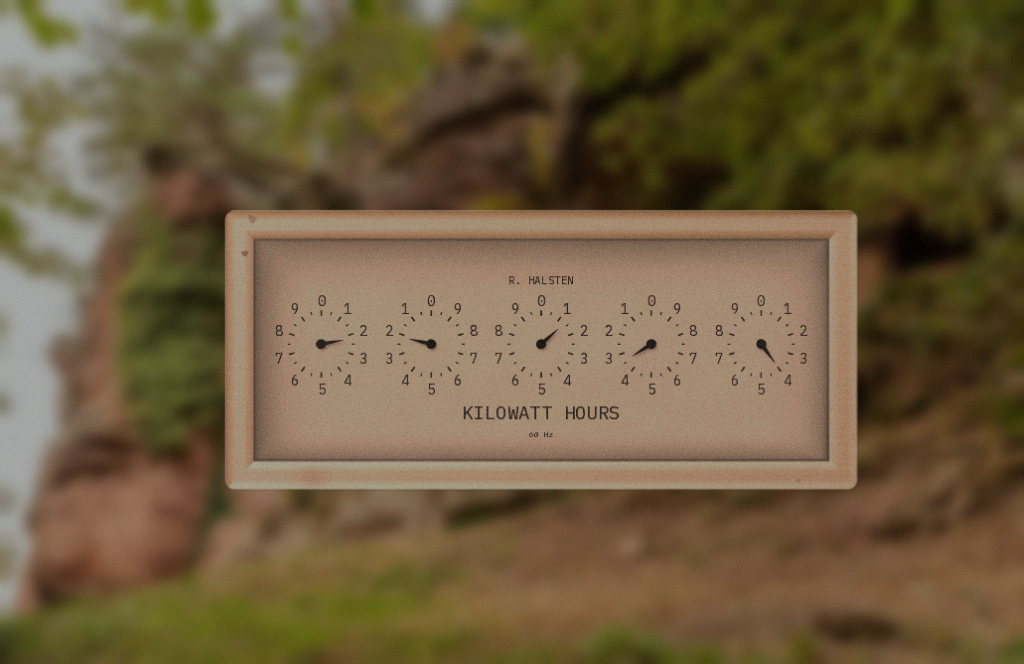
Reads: 22134 (kWh)
